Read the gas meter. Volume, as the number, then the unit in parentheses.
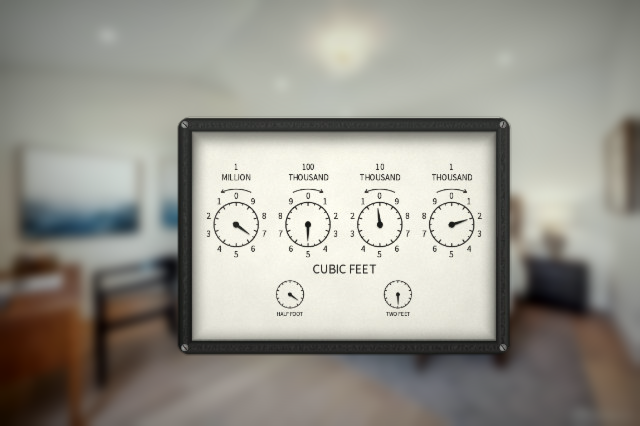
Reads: 650200 (ft³)
